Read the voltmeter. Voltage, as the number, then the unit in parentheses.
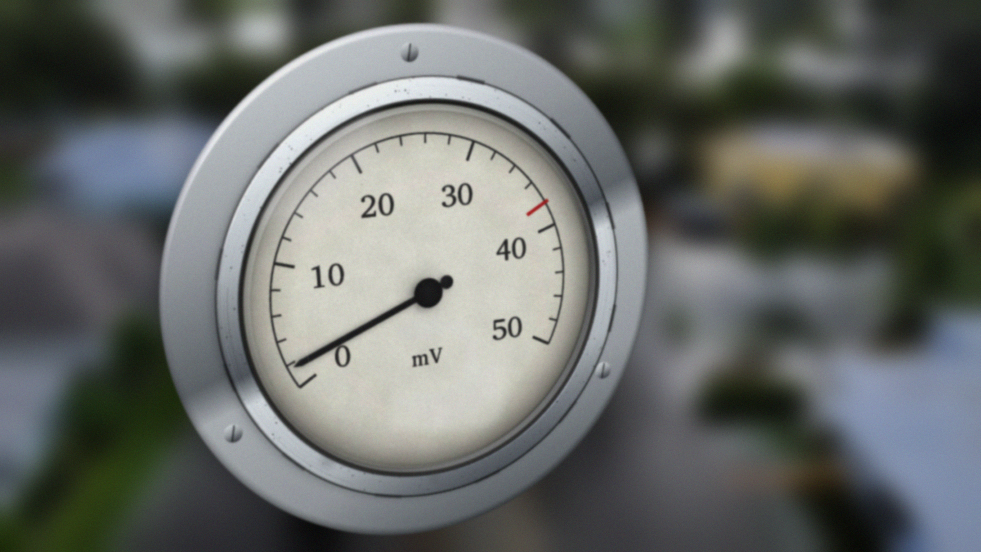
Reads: 2 (mV)
